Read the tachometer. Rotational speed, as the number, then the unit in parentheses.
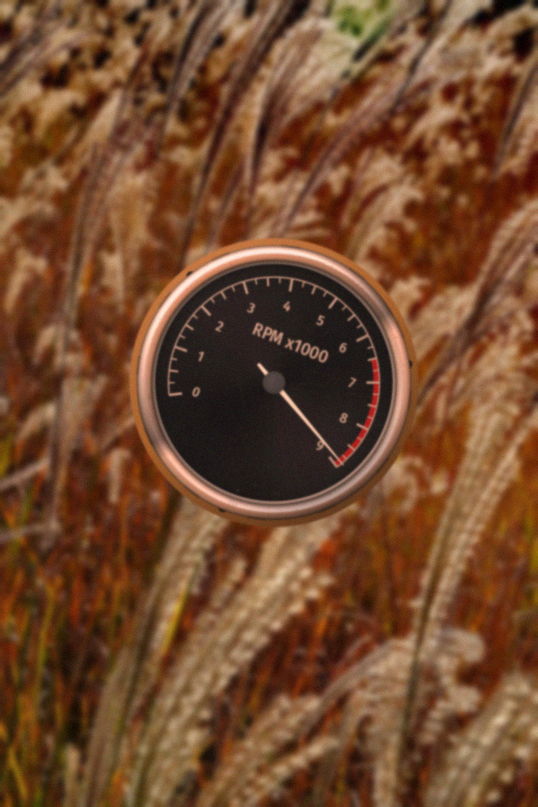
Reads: 8875 (rpm)
